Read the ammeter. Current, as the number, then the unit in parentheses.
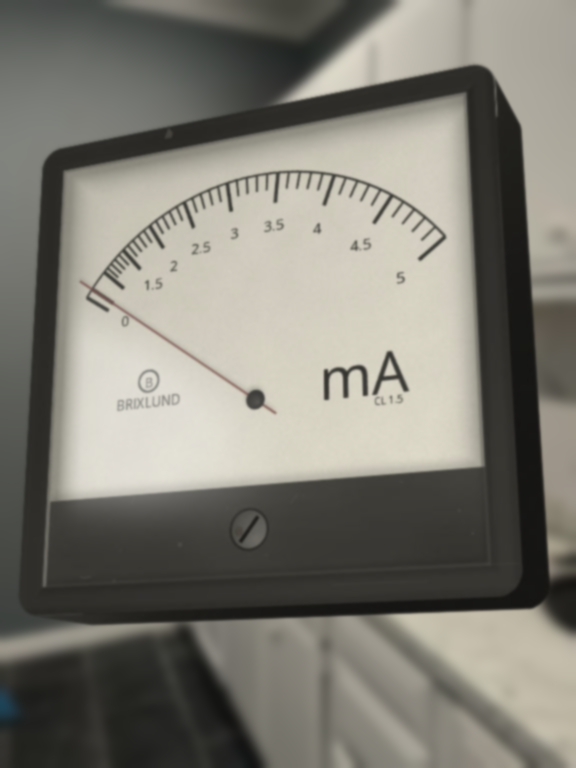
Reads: 0.5 (mA)
